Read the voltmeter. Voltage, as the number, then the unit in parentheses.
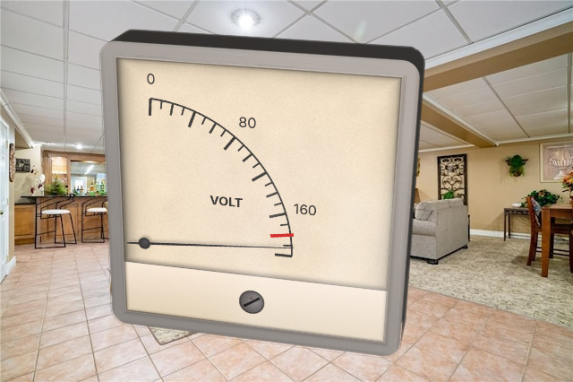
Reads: 190 (V)
